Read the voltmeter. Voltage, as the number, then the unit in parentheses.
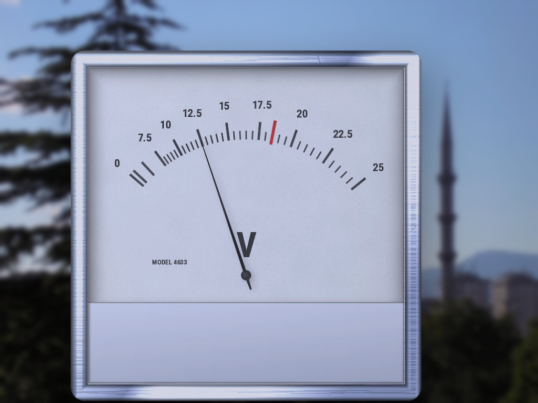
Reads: 12.5 (V)
